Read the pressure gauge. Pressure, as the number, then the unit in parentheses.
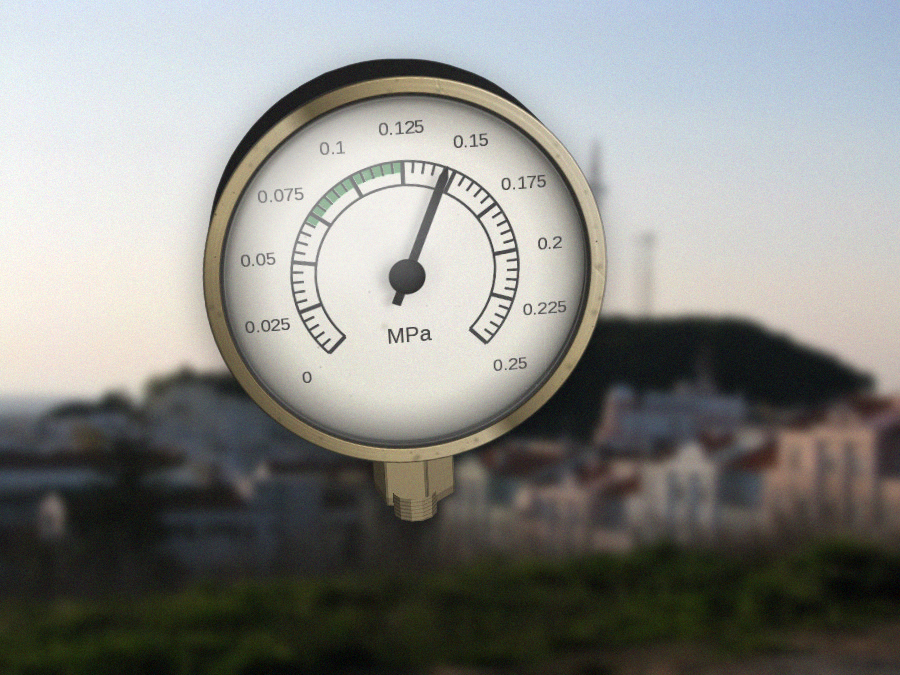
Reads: 0.145 (MPa)
